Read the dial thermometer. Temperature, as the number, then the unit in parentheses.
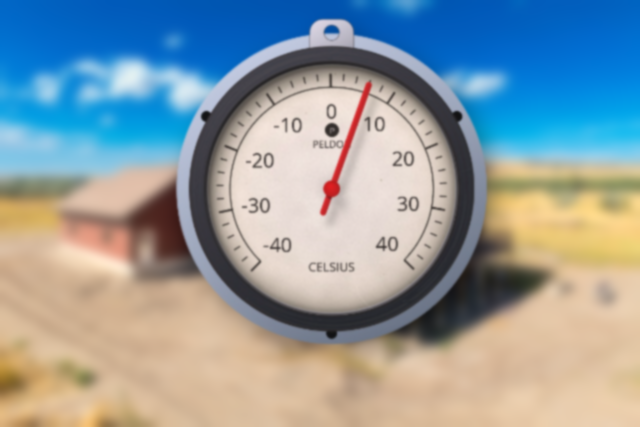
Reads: 6 (°C)
